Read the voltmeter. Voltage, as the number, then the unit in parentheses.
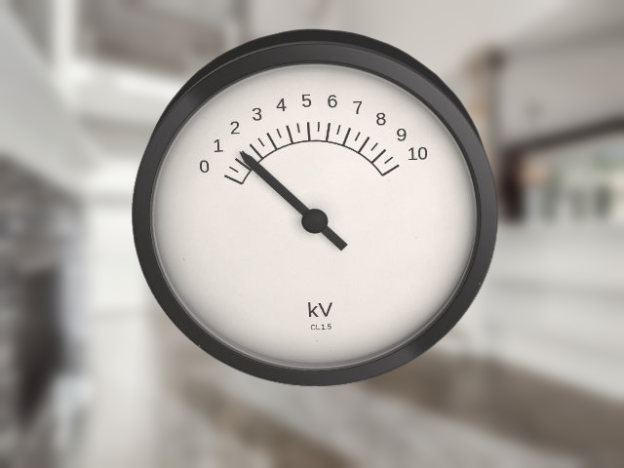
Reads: 1.5 (kV)
